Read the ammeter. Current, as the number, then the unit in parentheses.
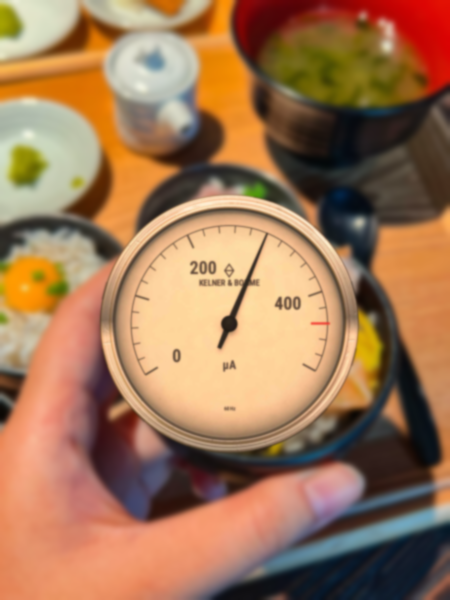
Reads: 300 (µA)
